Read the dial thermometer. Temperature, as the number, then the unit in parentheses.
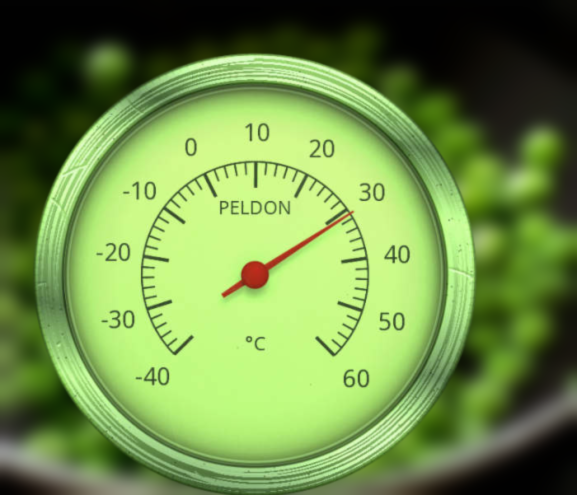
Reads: 31 (°C)
